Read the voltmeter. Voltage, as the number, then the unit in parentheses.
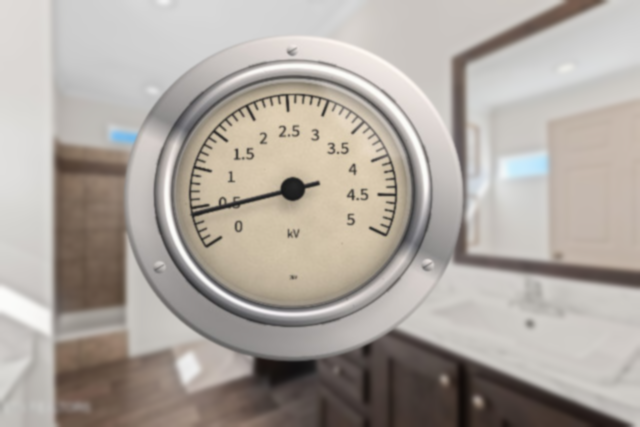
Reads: 0.4 (kV)
